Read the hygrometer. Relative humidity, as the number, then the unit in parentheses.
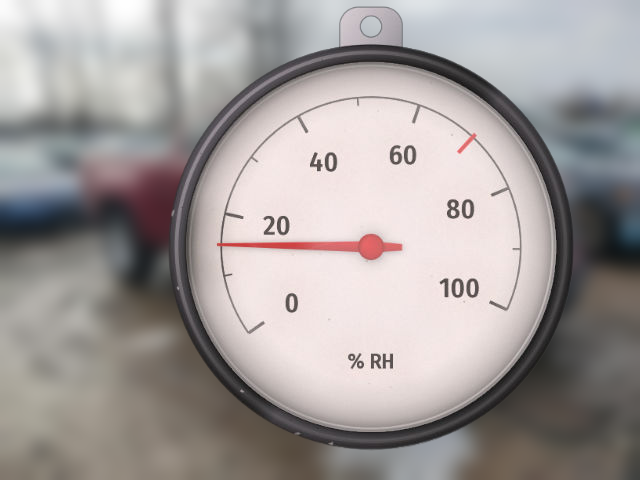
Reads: 15 (%)
